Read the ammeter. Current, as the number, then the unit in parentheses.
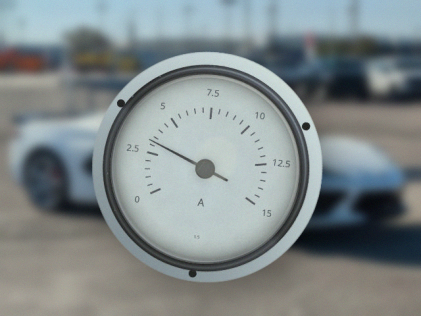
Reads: 3.25 (A)
